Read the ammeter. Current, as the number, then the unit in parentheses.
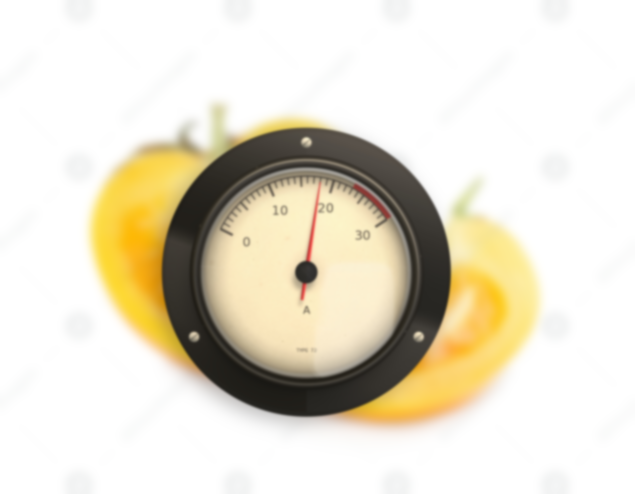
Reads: 18 (A)
